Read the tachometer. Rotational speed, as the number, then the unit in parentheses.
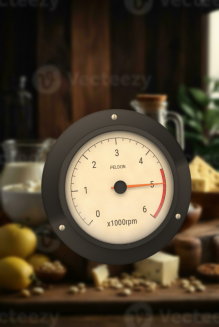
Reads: 5000 (rpm)
